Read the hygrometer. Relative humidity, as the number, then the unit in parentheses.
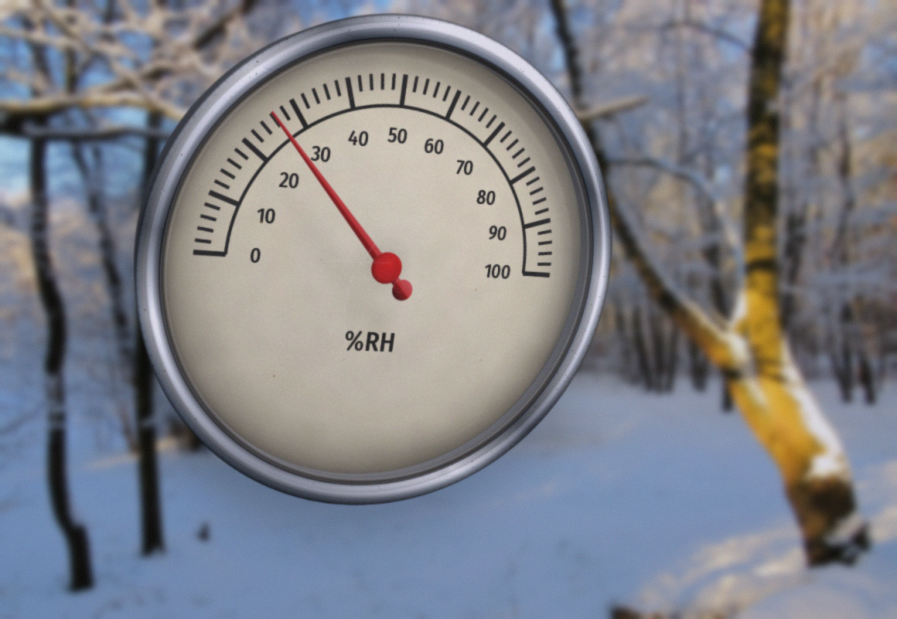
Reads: 26 (%)
